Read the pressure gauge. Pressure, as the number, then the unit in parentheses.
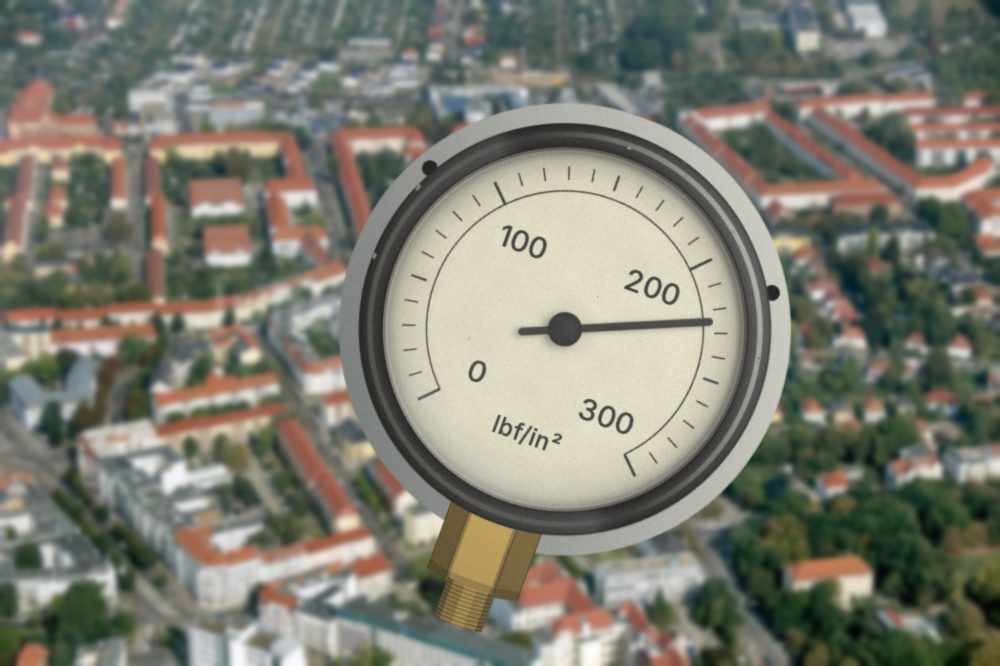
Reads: 225 (psi)
